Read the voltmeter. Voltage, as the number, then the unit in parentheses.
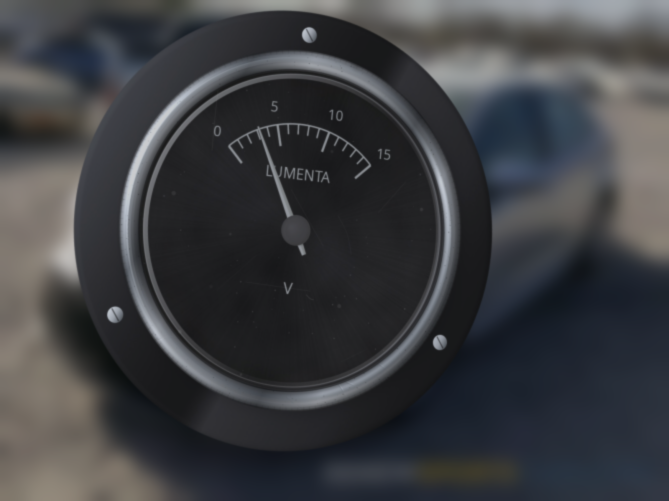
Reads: 3 (V)
